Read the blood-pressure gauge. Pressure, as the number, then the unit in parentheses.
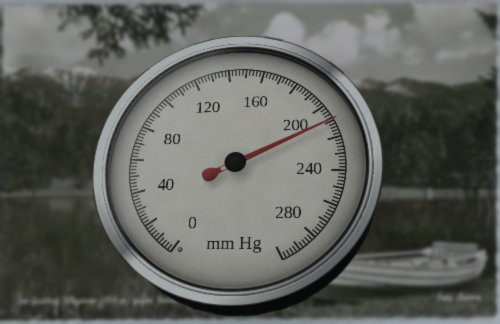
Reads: 210 (mmHg)
